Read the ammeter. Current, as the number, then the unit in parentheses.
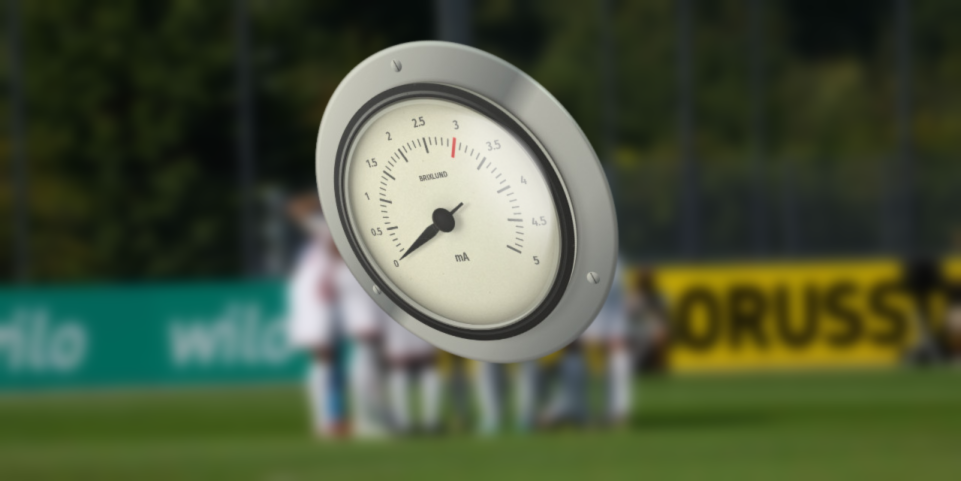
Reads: 0 (mA)
